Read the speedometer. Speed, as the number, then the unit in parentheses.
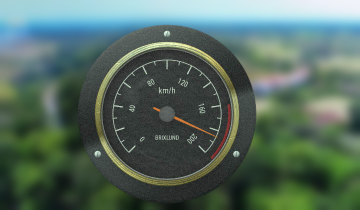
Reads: 185 (km/h)
